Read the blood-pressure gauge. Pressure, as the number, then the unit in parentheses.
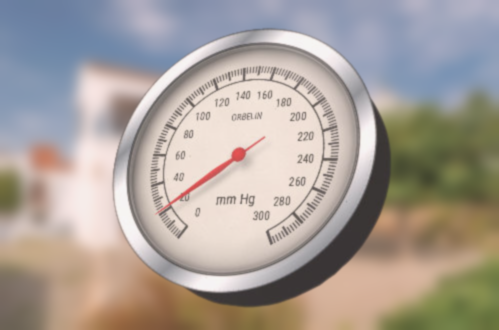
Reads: 20 (mmHg)
